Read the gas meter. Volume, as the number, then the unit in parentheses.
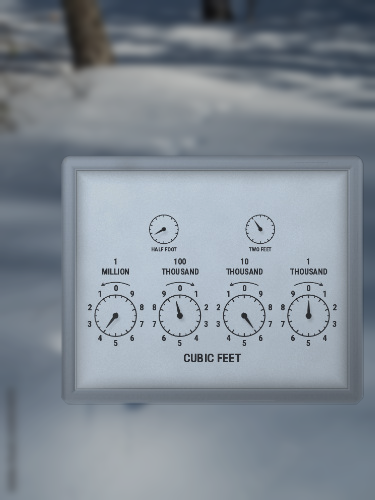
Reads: 396000 (ft³)
